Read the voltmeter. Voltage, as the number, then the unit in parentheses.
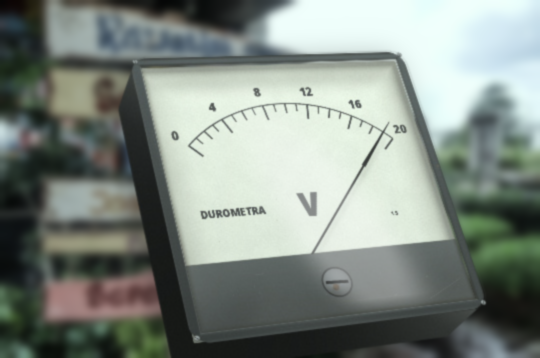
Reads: 19 (V)
